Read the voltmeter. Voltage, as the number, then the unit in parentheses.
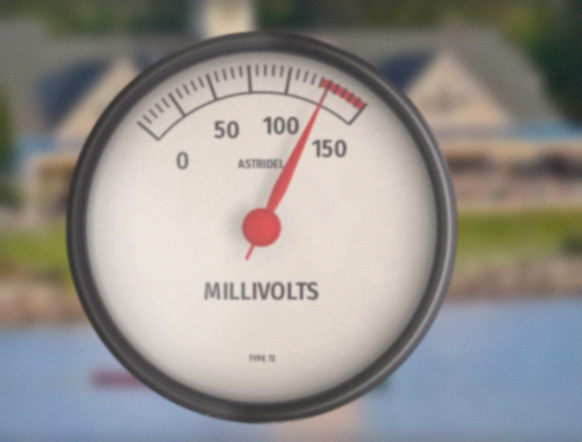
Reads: 125 (mV)
